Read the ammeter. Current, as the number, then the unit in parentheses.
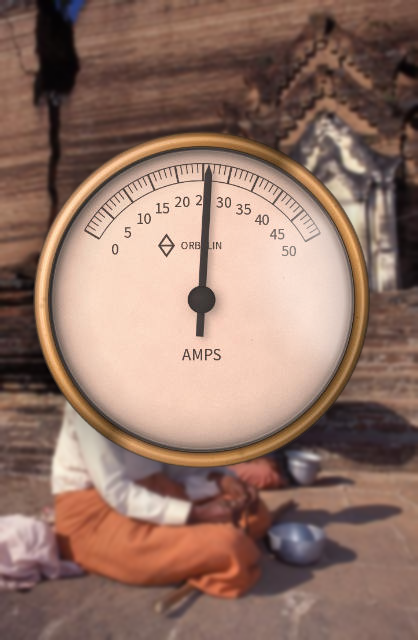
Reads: 26 (A)
